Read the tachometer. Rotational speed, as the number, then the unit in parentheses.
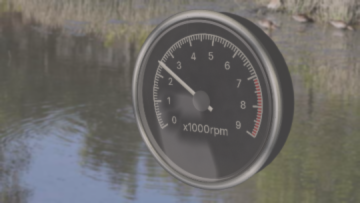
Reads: 2500 (rpm)
